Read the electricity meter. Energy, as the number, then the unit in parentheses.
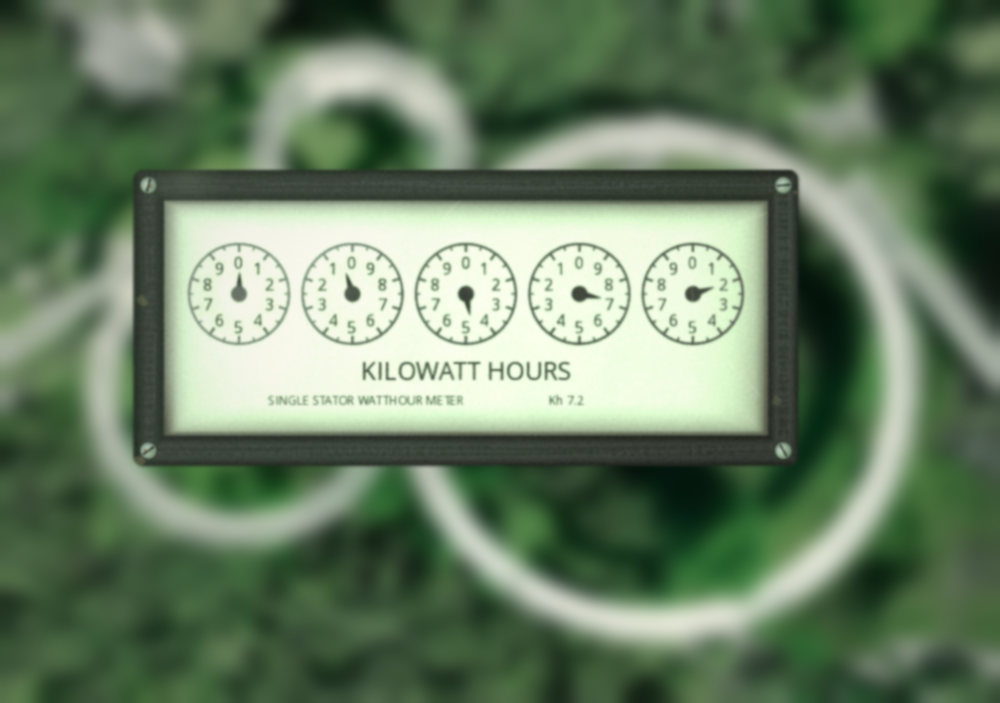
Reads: 472 (kWh)
